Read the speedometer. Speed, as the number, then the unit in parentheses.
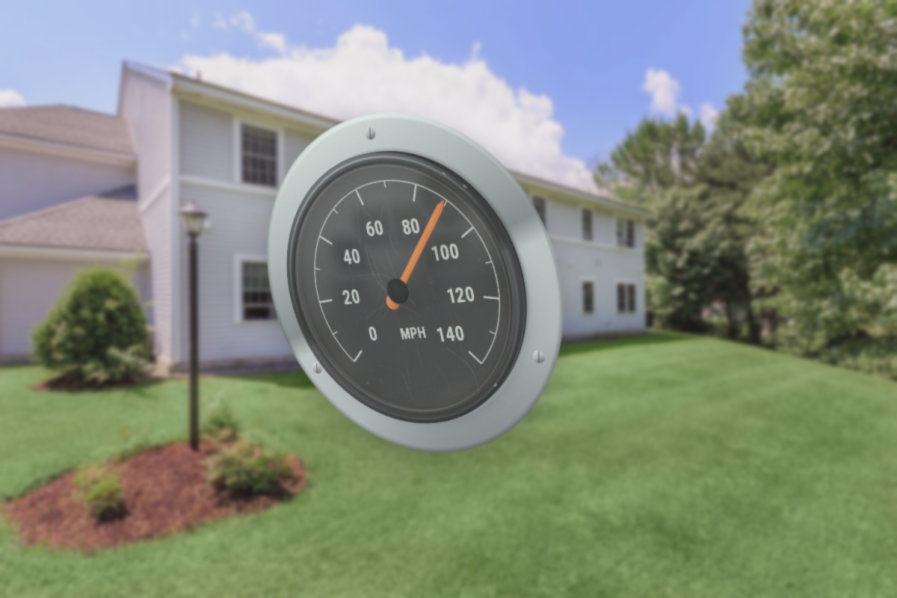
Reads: 90 (mph)
